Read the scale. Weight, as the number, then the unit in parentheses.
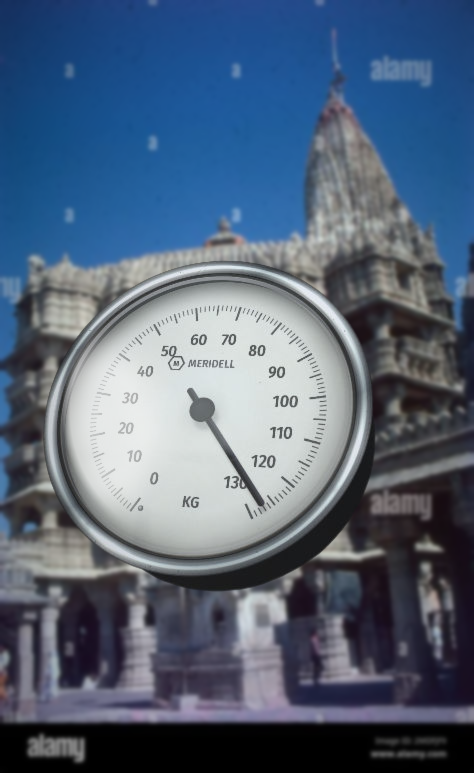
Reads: 127 (kg)
